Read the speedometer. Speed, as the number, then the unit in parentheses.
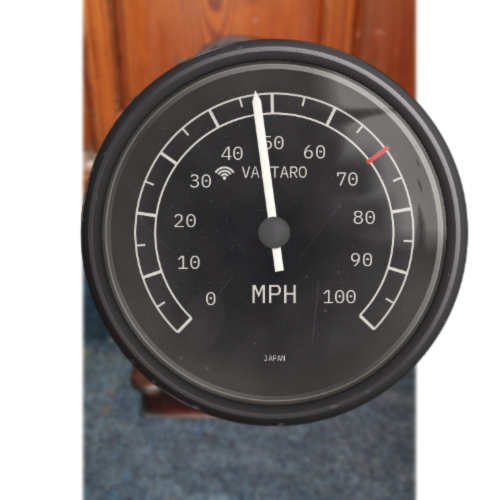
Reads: 47.5 (mph)
